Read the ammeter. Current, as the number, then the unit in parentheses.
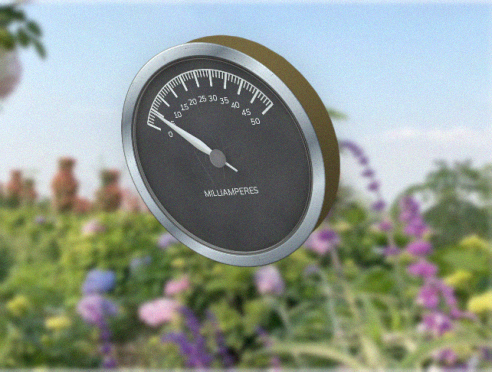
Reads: 5 (mA)
